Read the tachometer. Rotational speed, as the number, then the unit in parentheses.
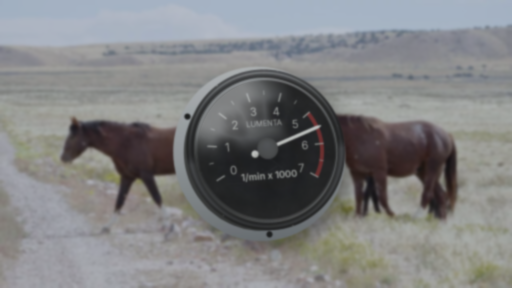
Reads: 5500 (rpm)
